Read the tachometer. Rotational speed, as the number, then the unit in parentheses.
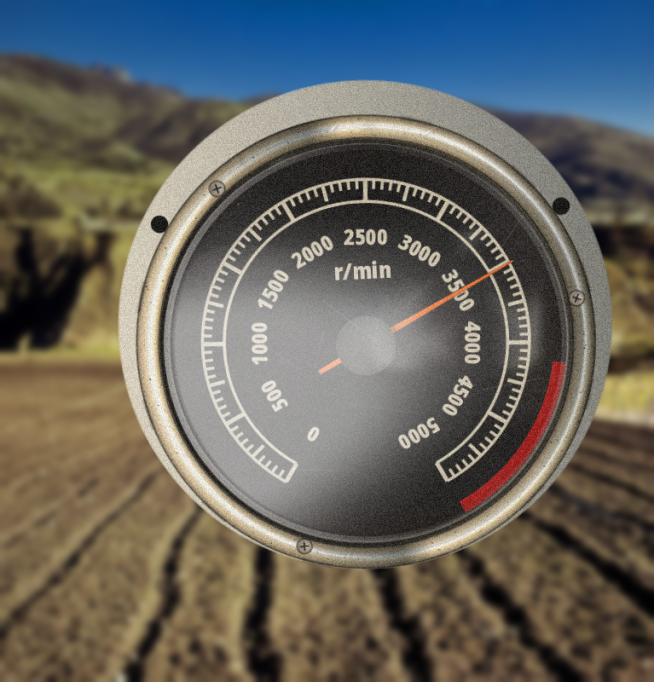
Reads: 3500 (rpm)
